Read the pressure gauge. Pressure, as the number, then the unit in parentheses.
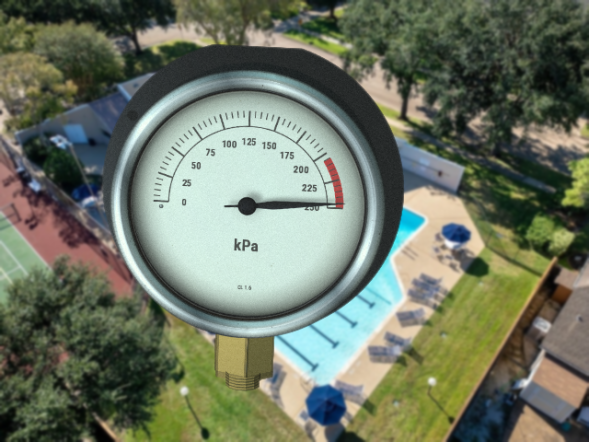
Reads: 245 (kPa)
